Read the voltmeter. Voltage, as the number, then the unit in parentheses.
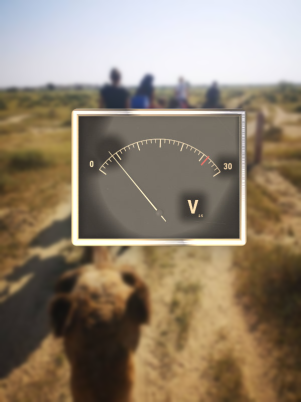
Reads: 4 (V)
